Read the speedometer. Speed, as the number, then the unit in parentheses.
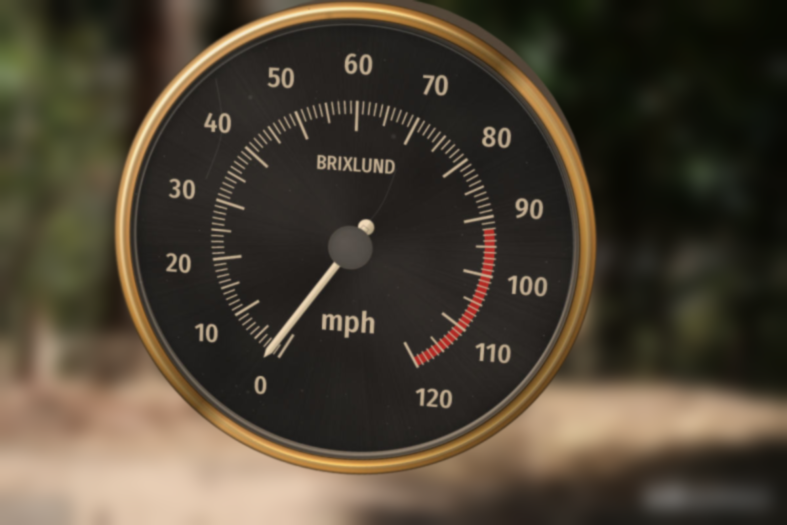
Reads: 2 (mph)
